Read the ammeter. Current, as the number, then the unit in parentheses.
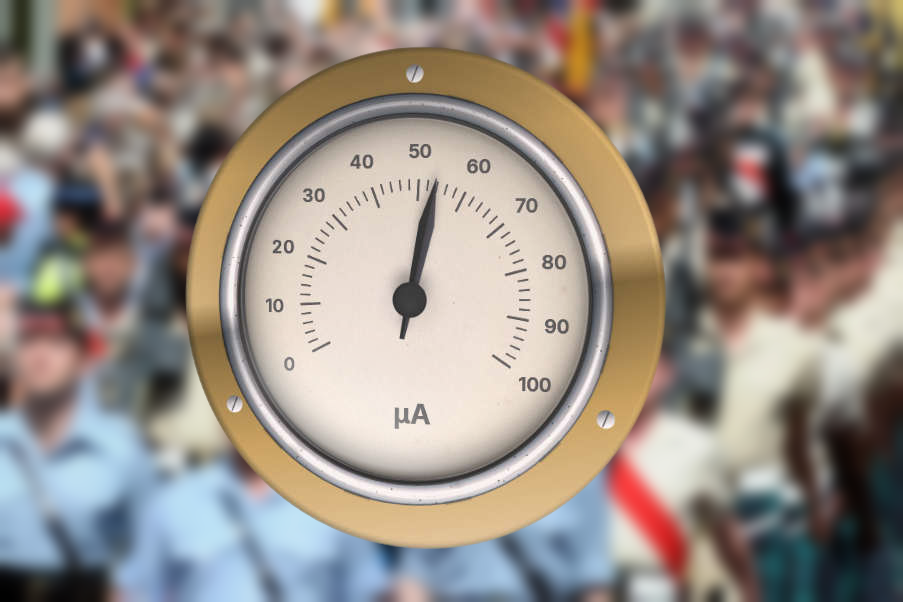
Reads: 54 (µA)
